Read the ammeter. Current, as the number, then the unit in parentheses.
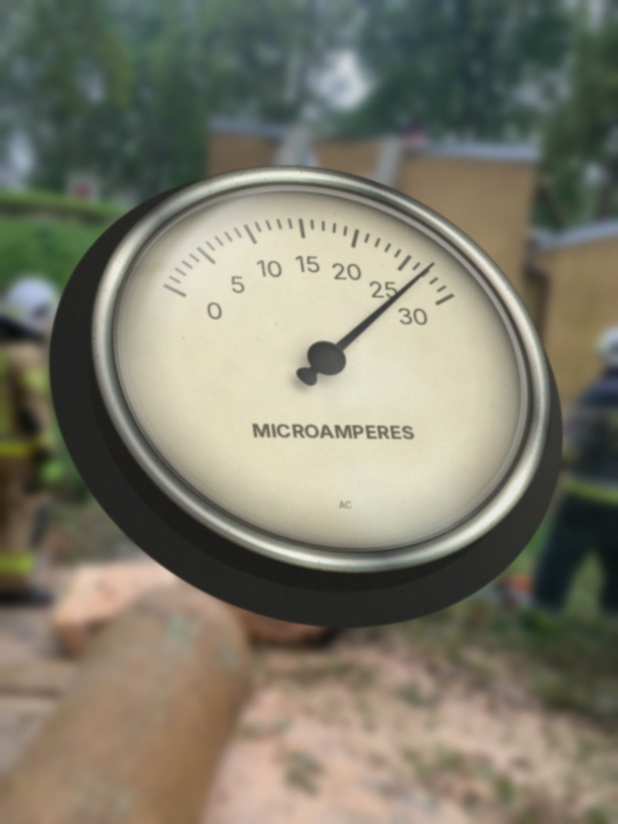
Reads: 27 (µA)
